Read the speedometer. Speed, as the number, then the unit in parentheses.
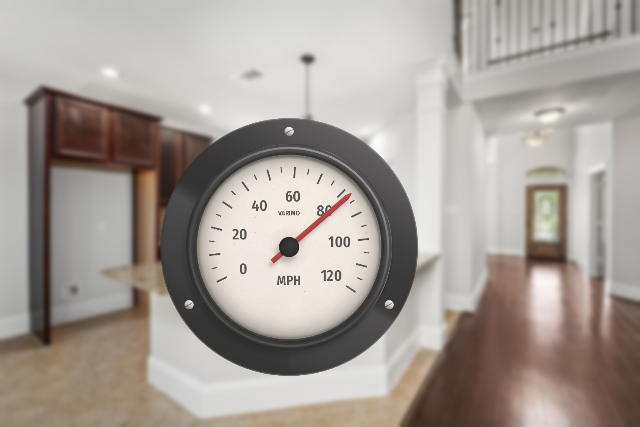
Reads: 82.5 (mph)
